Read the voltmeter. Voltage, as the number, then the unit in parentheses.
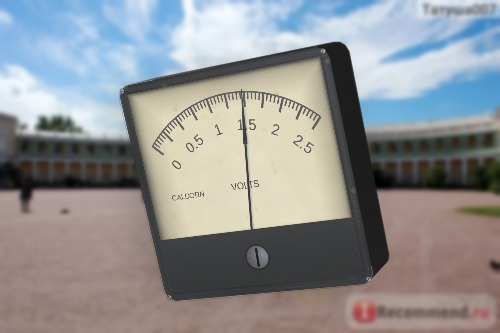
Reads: 1.5 (V)
